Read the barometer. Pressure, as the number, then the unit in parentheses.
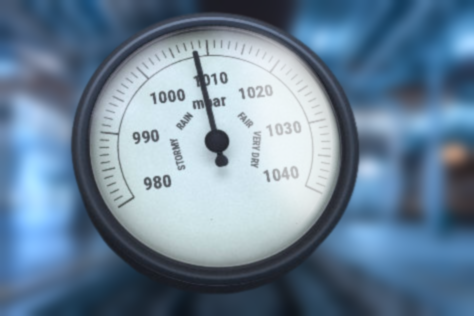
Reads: 1008 (mbar)
